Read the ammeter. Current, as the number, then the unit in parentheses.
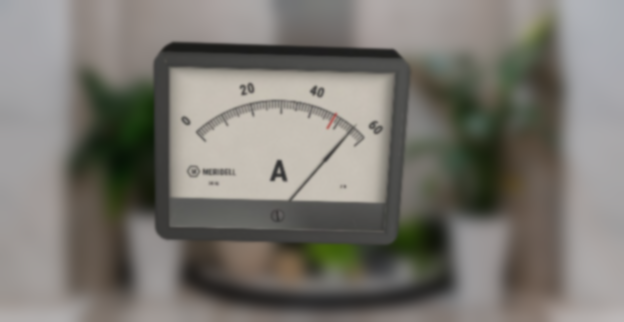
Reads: 55 (A)
